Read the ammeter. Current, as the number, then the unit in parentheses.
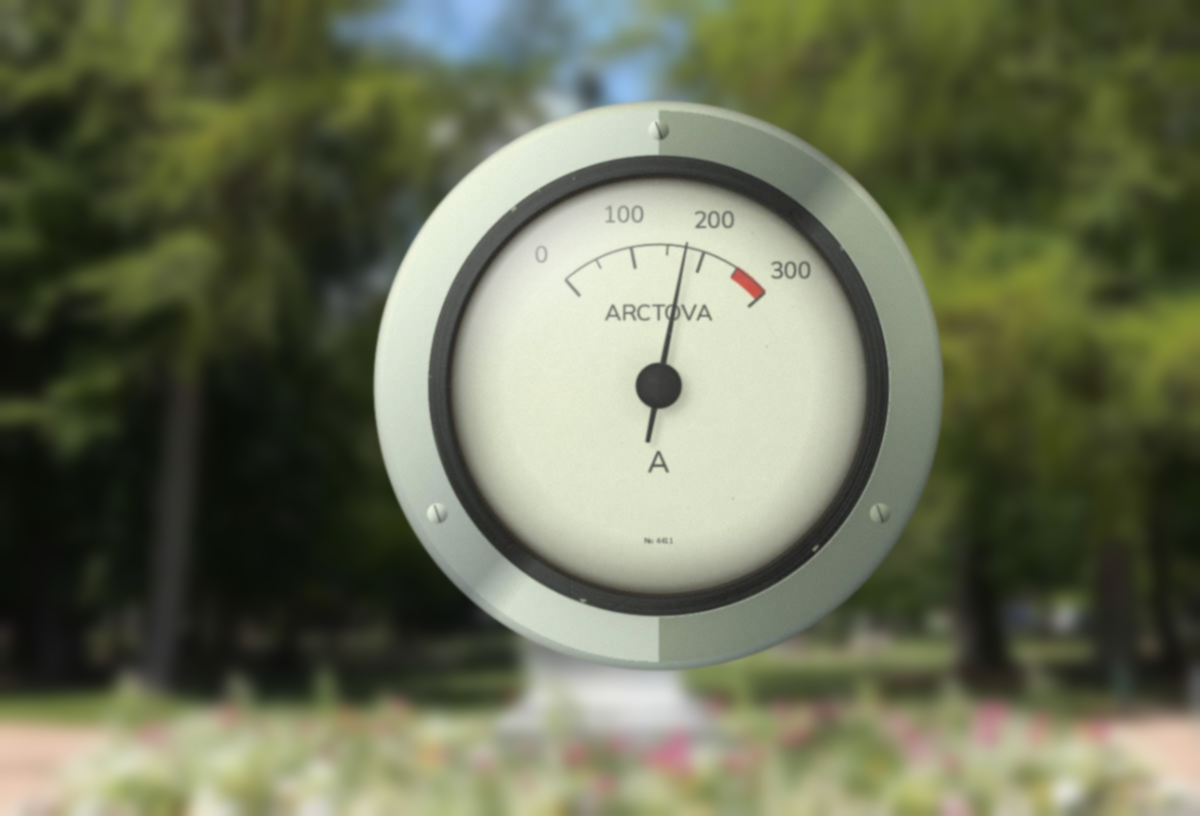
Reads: 175 (A)
